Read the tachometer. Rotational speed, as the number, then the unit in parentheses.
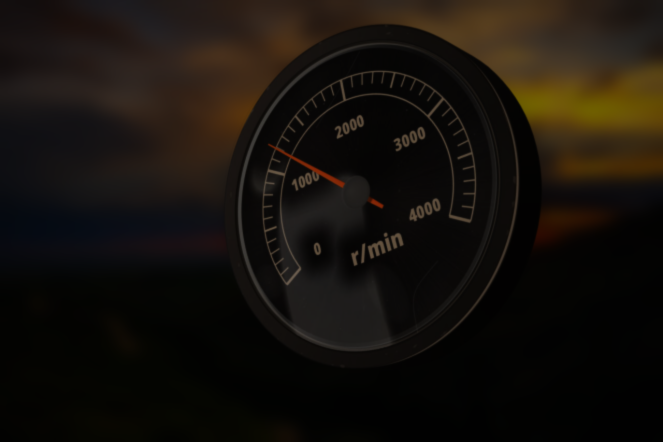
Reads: 1200 (rpm)
